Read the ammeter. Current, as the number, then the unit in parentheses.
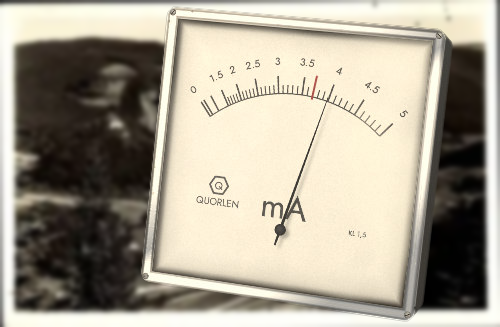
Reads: 4 (mA)
